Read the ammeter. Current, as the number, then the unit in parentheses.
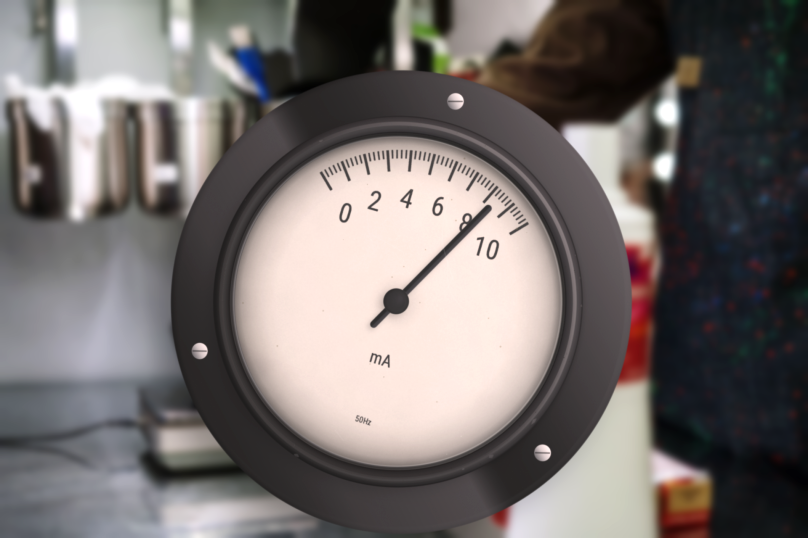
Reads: 8.4 (mA)
